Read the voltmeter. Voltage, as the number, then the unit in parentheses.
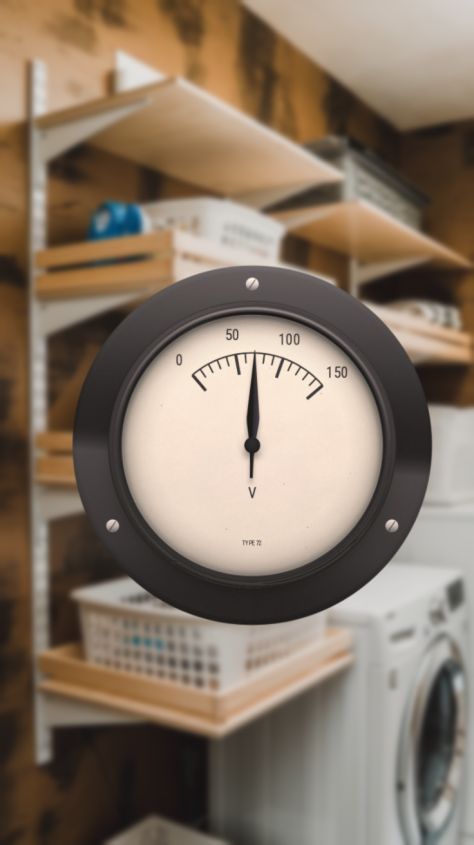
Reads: 70 (V)
